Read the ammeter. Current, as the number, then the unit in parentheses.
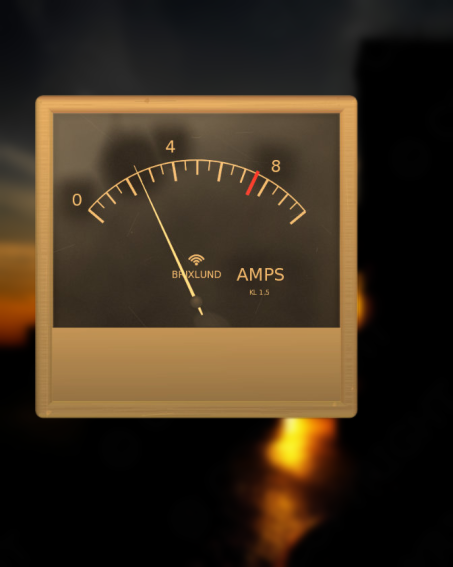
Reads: 2.5 (A)
